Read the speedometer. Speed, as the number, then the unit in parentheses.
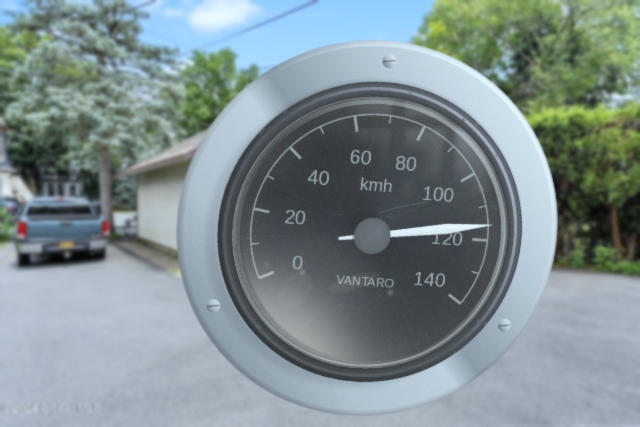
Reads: 115 (km/h)
